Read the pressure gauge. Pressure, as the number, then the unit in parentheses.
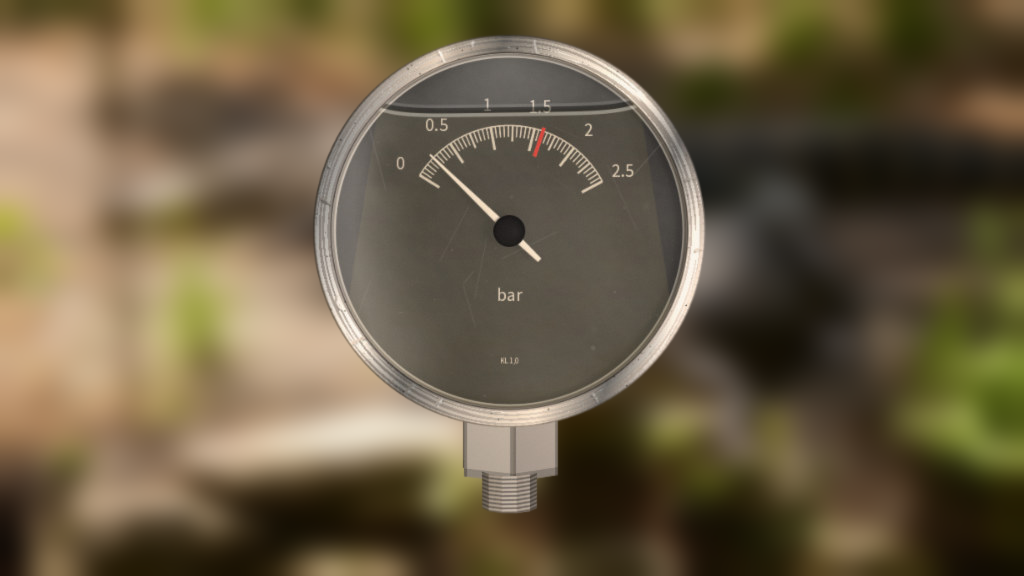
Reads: 0.25 (bar)
